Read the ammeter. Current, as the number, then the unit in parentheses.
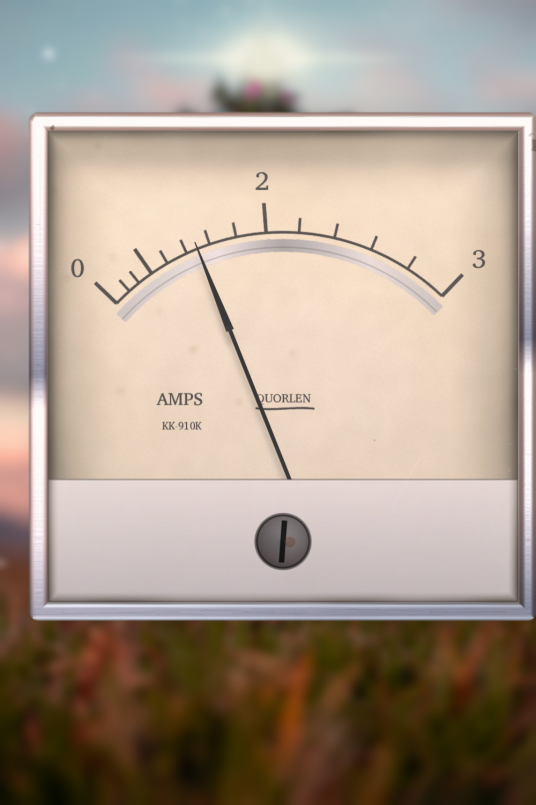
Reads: 1.5 (A)
